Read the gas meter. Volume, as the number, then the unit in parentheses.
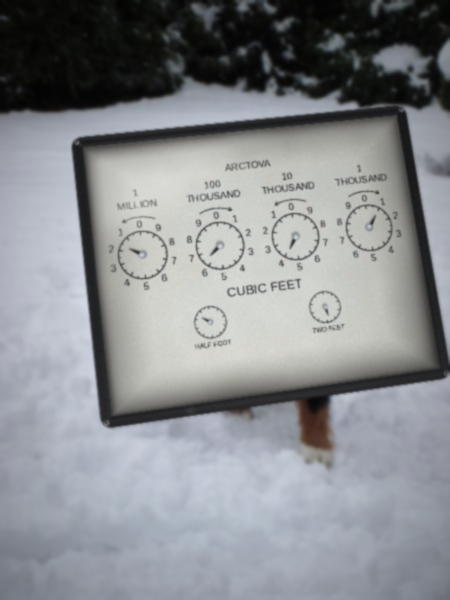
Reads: 164100 (ft³)
